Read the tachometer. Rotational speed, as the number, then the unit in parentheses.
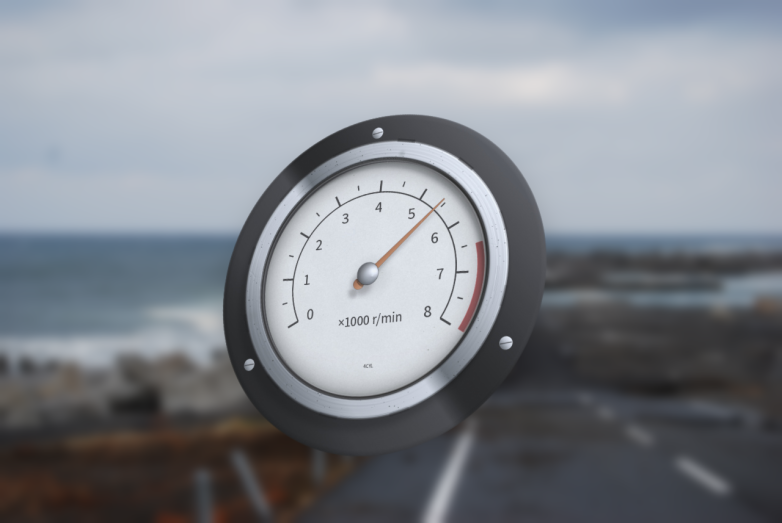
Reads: 5500 (rpm)
